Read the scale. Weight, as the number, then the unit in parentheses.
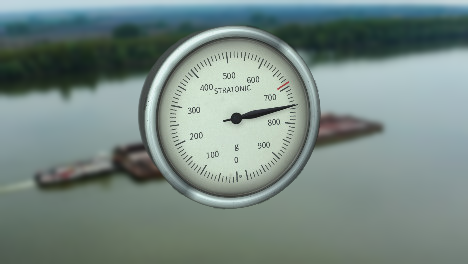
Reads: 750 (g)
